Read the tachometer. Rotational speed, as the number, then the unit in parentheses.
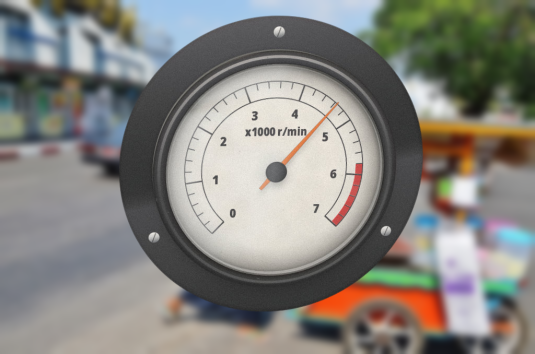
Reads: 4600 (rpm)
